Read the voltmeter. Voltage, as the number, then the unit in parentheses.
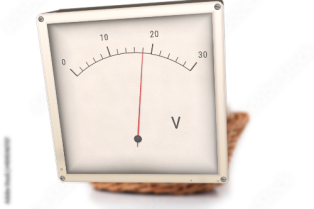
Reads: 18 (V)
